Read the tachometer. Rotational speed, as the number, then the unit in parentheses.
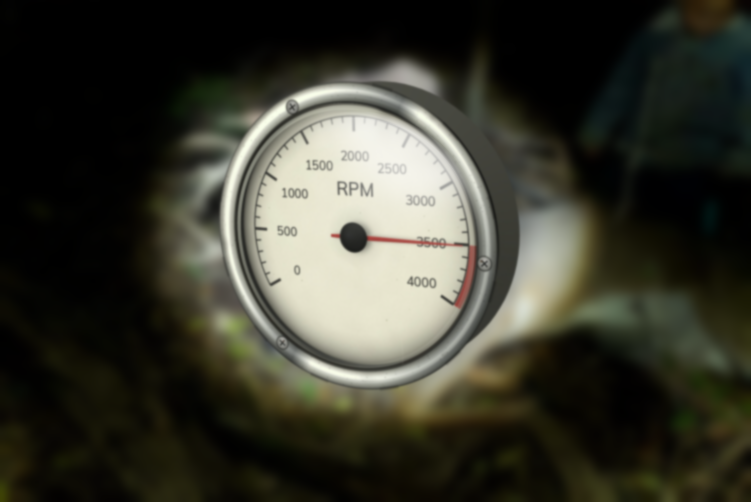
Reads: 3500 (rpm)
